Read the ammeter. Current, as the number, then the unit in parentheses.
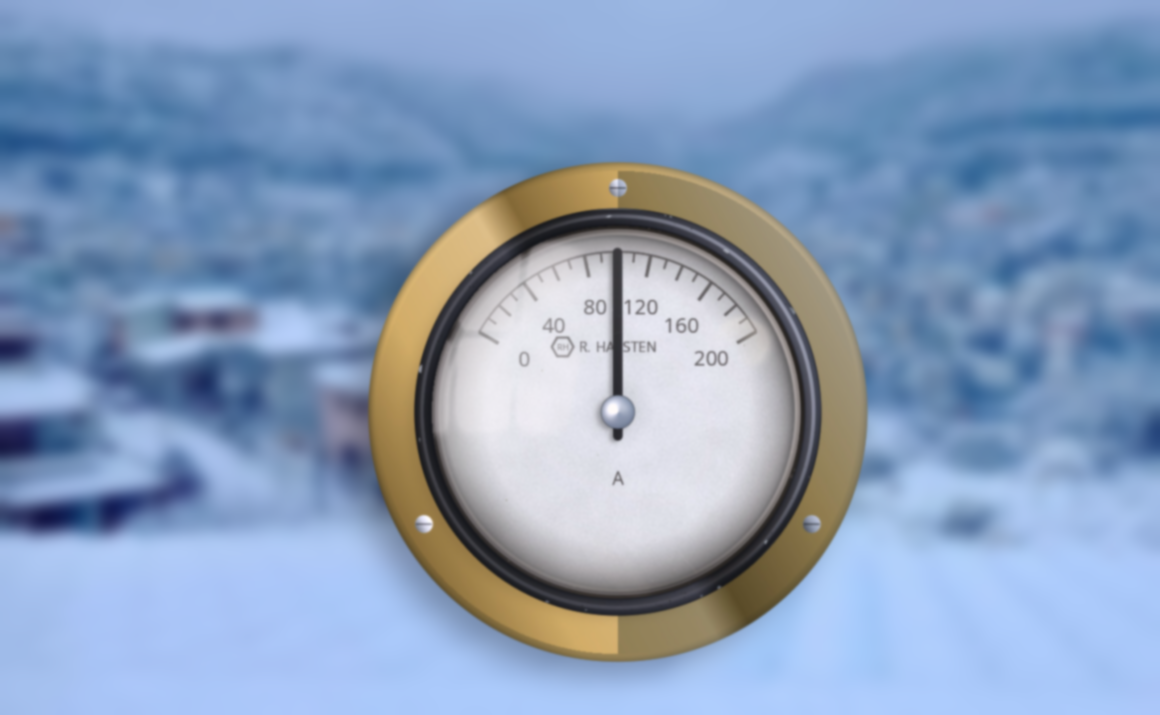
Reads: 100 (A)
